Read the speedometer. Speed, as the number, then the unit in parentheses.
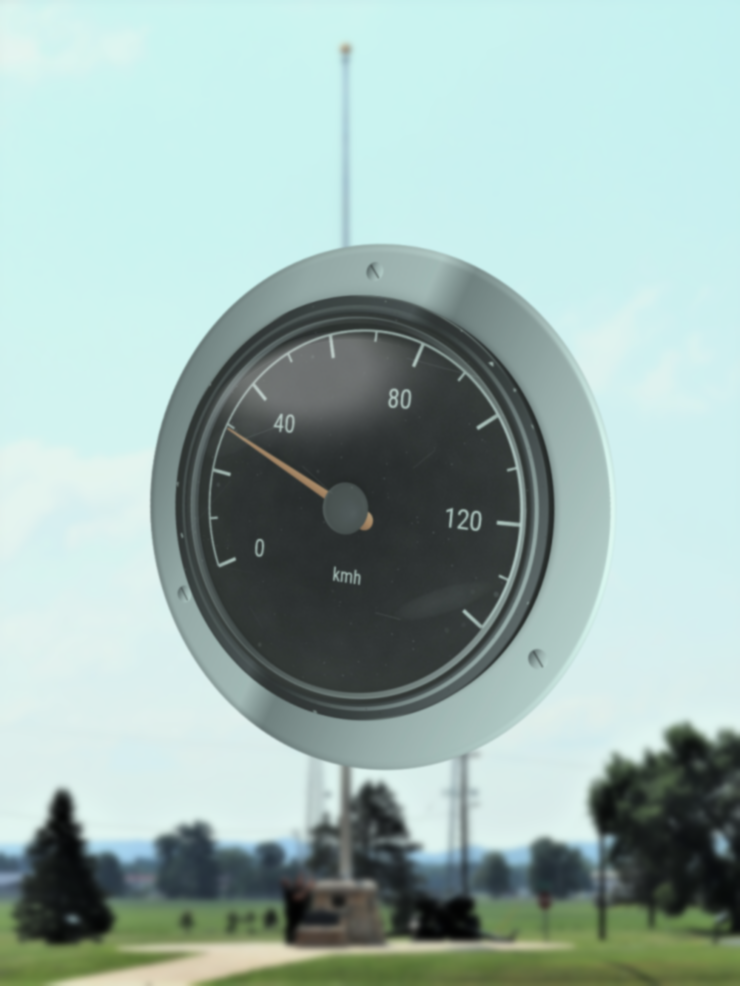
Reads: 30 (km/h)
